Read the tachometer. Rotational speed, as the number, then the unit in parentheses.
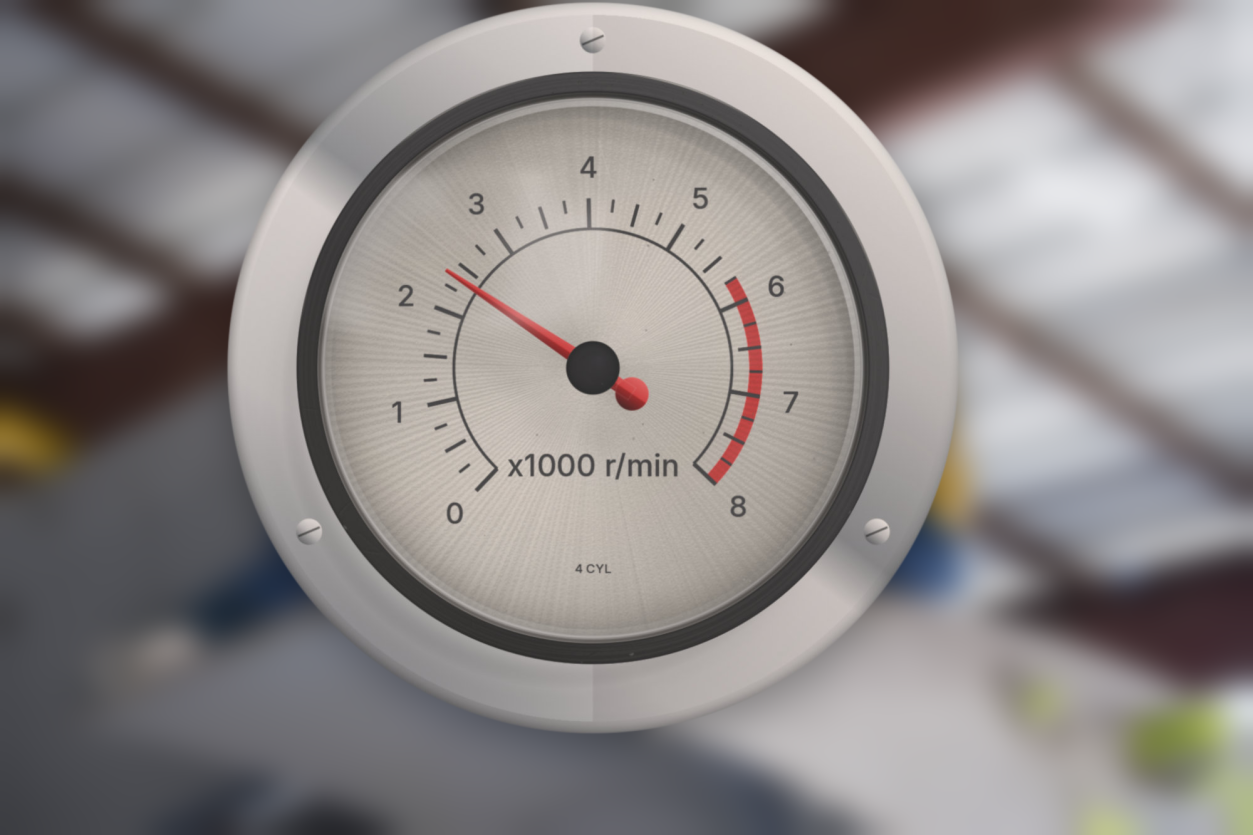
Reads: 2375 (rpm)
